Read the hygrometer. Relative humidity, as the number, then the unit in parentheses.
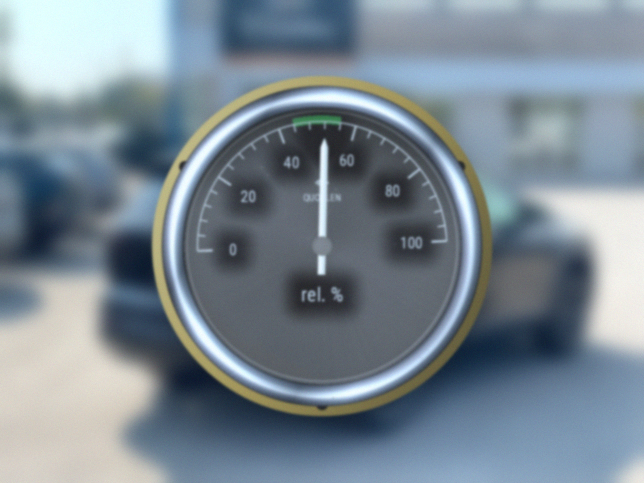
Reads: 52 (%)
